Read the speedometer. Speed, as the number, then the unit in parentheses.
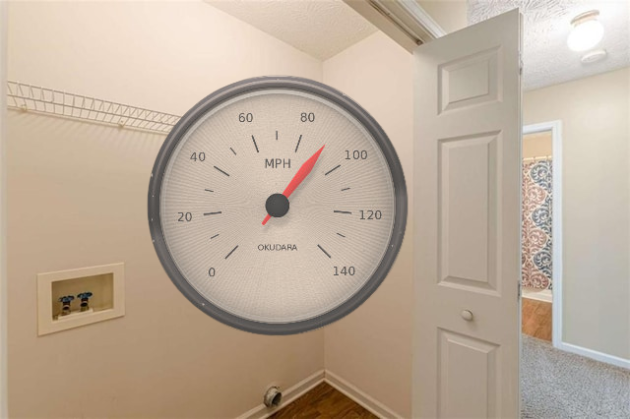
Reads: 90 (mph)
